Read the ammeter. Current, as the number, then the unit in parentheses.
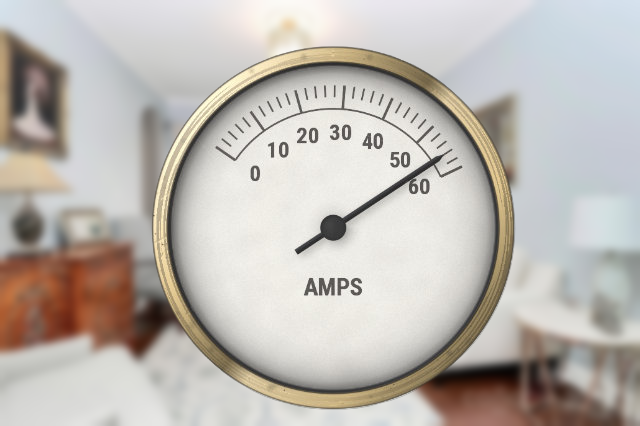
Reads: 56 (A)
